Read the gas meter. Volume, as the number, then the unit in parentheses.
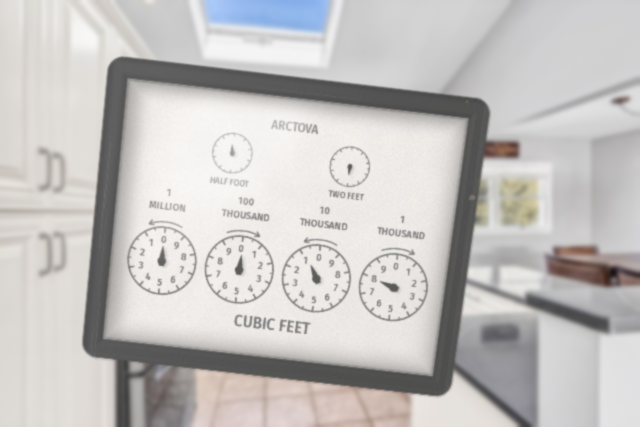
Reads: 800 (ft³)
